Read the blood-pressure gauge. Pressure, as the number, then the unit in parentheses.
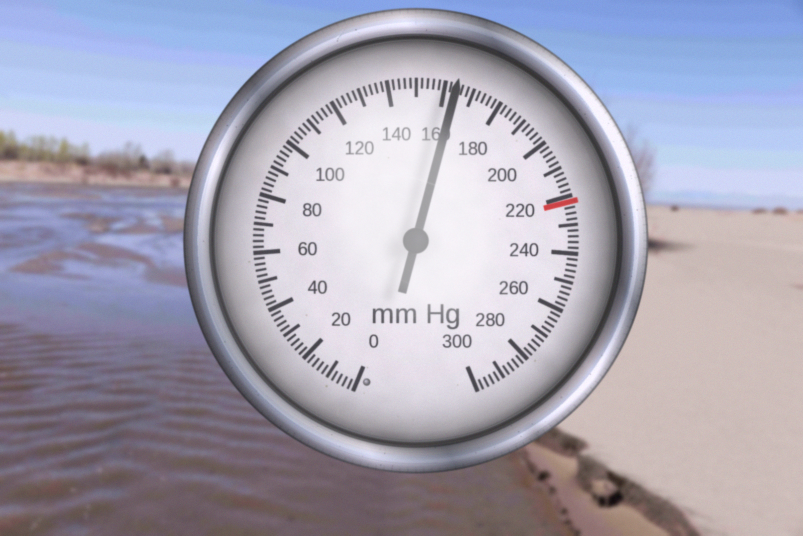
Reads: 164 (mmHg)
